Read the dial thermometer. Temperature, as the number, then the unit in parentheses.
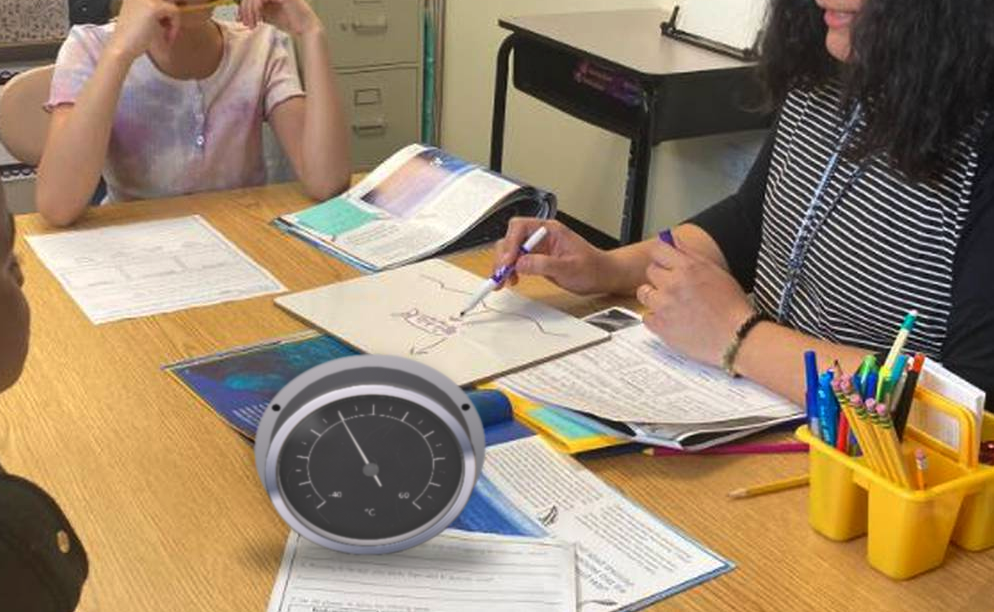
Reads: 0 (°C)
